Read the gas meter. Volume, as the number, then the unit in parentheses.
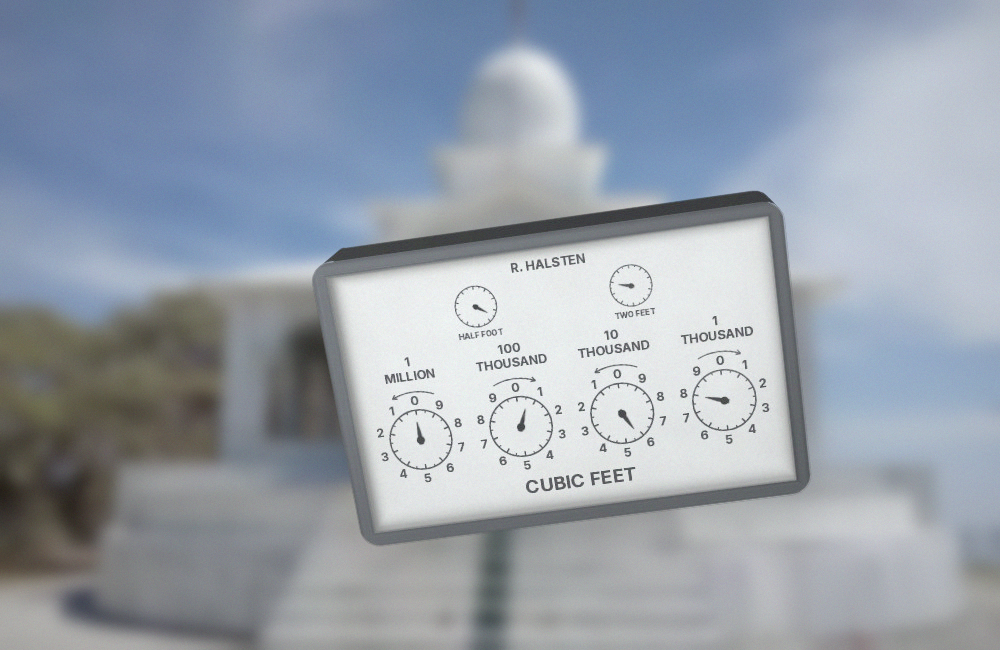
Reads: 5800 (ft³)
